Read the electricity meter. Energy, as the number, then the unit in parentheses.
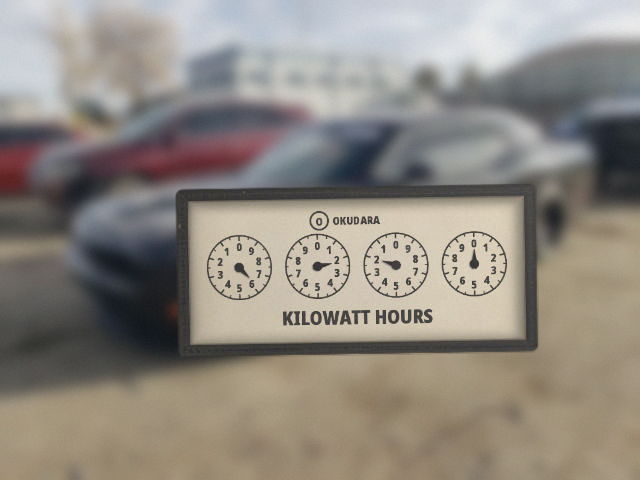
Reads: 6220 (kWh)
